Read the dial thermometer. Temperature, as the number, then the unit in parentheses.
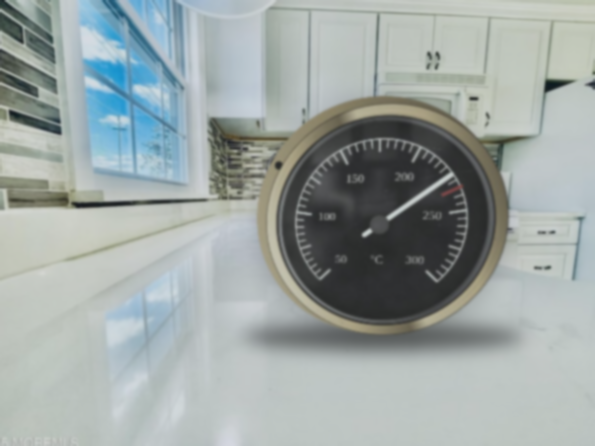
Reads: 225 (°C)
